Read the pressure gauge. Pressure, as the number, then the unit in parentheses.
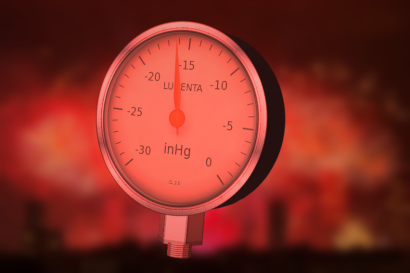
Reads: -16 (inHg)
